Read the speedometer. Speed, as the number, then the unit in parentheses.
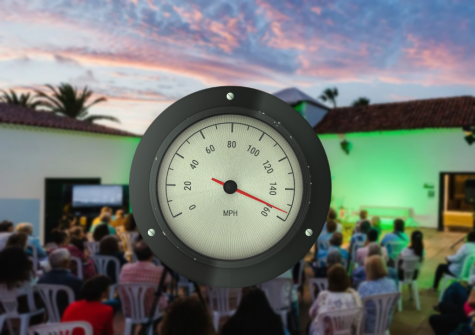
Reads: 155 (mph)
